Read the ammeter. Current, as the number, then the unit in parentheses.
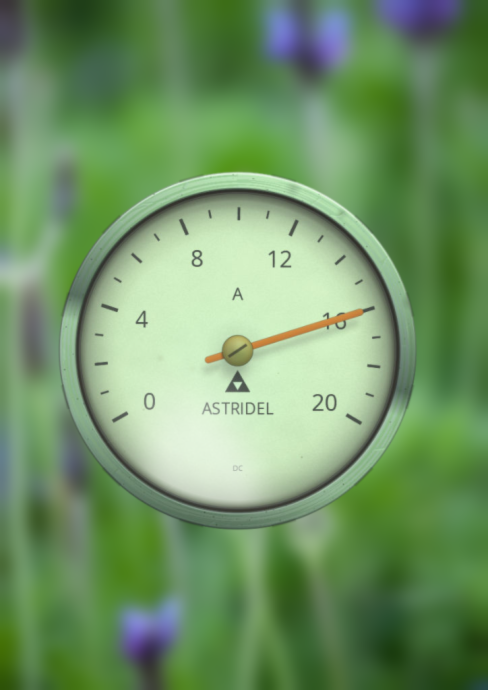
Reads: 16 (A)
